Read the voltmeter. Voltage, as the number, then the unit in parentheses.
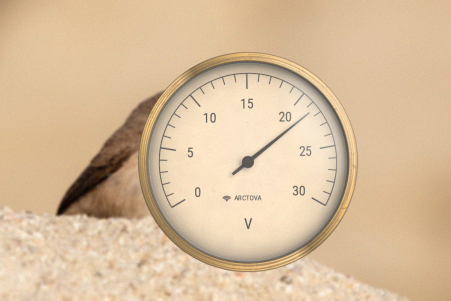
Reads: 21.5 (V)
